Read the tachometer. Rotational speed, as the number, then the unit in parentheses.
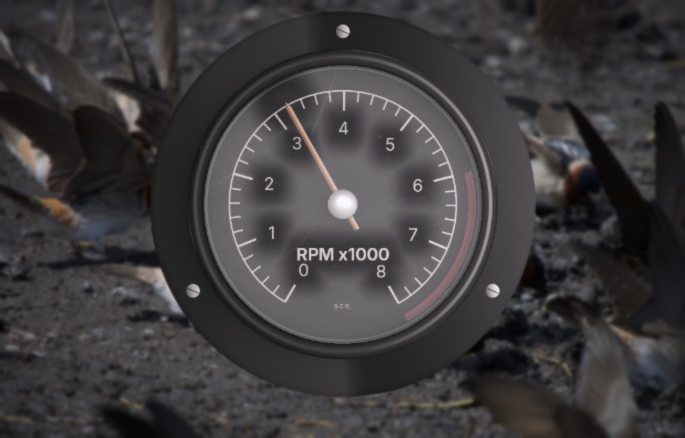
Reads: 3200 (rpm)
